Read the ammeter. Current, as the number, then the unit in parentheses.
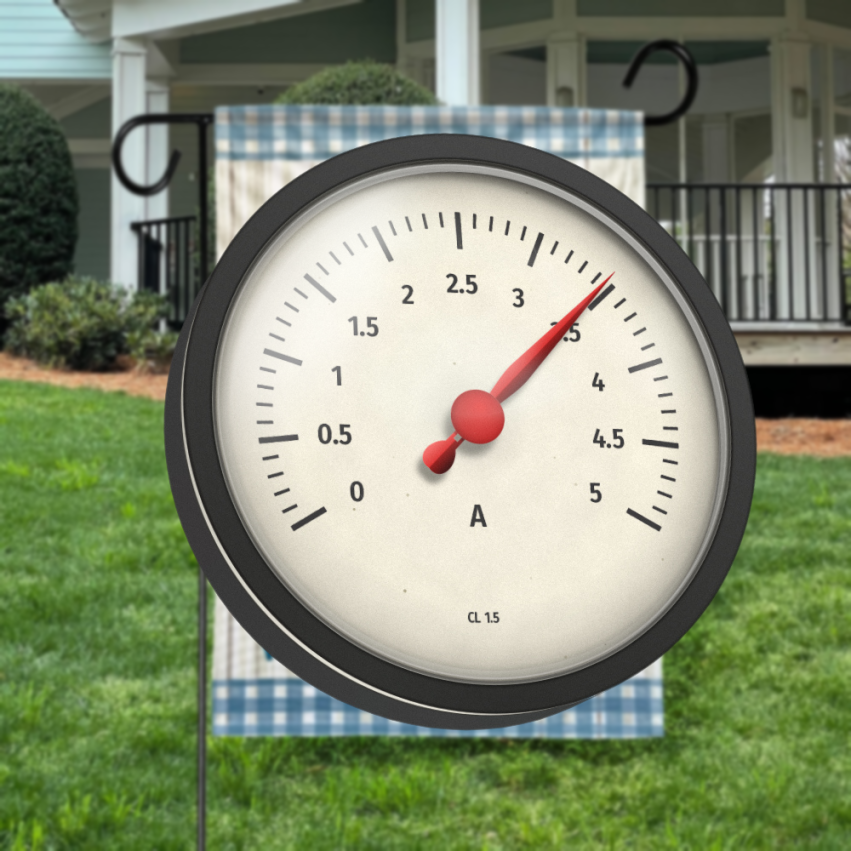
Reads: 3.45 (A)
